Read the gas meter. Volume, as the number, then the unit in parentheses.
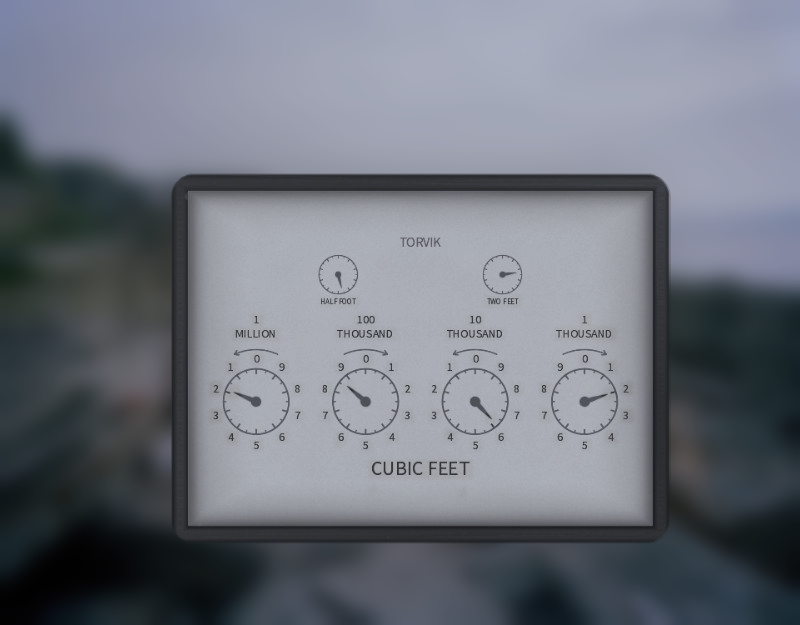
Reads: 186200 (ft³)
